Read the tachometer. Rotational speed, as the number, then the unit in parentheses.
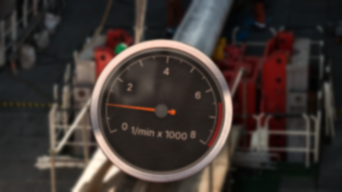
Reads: 1000 (rpm)
